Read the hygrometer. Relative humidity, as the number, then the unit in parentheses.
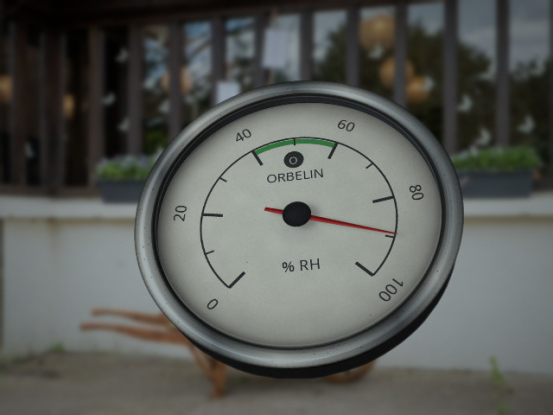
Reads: 90 (%)
